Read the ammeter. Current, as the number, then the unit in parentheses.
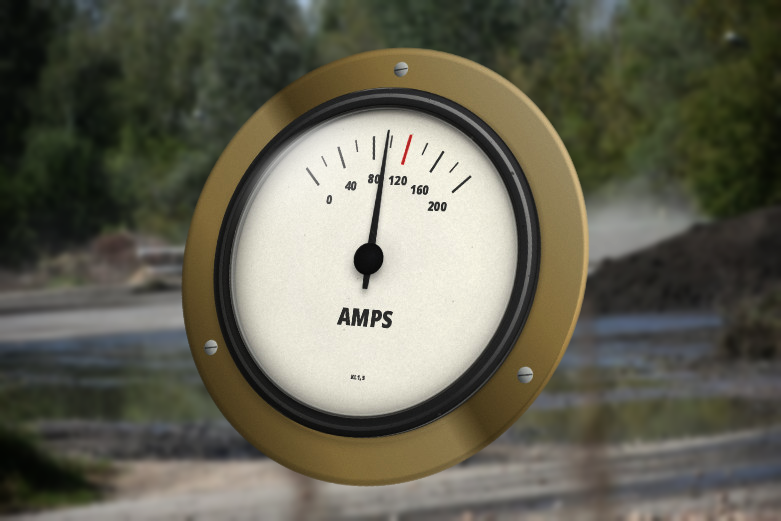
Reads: 100 (A)
